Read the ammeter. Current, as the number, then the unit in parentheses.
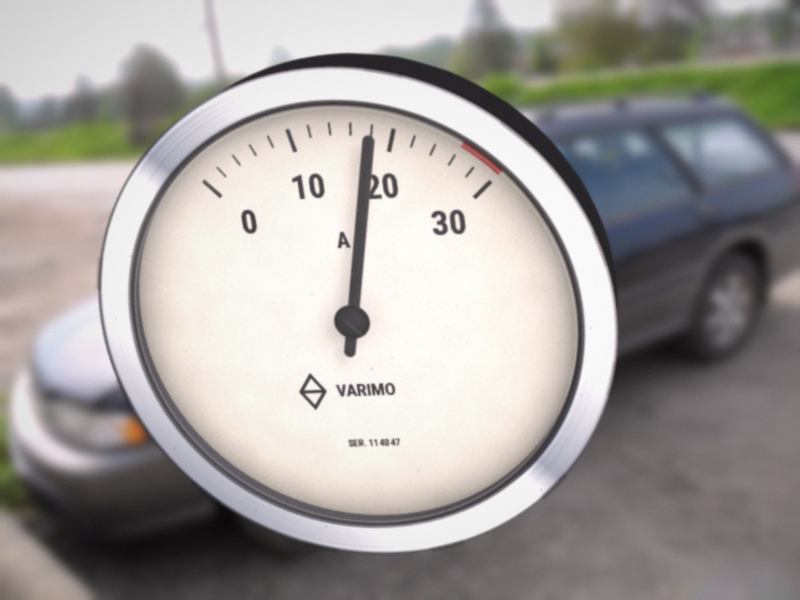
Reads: 18 (A)
